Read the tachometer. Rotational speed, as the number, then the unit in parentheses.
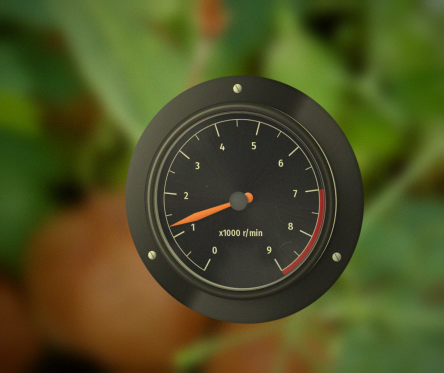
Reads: 1250 (rpm)
